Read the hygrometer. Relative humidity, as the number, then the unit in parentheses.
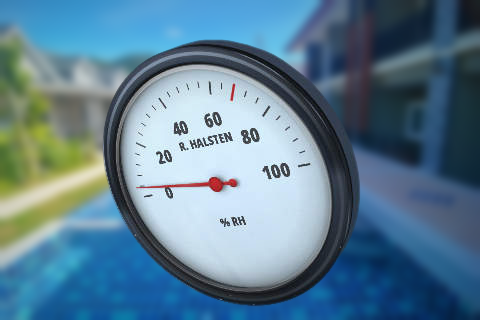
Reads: 4 (%)
